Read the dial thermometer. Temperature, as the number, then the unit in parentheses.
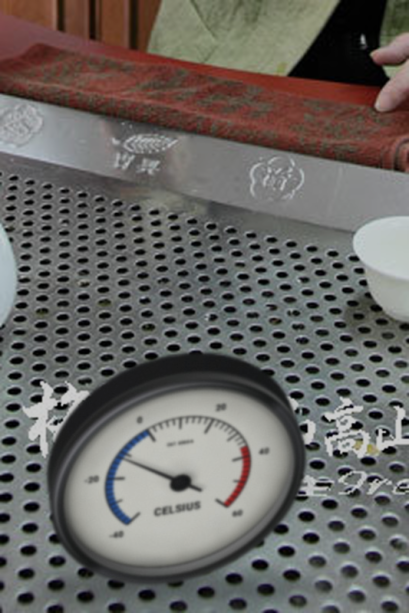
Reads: -10 (°C)
